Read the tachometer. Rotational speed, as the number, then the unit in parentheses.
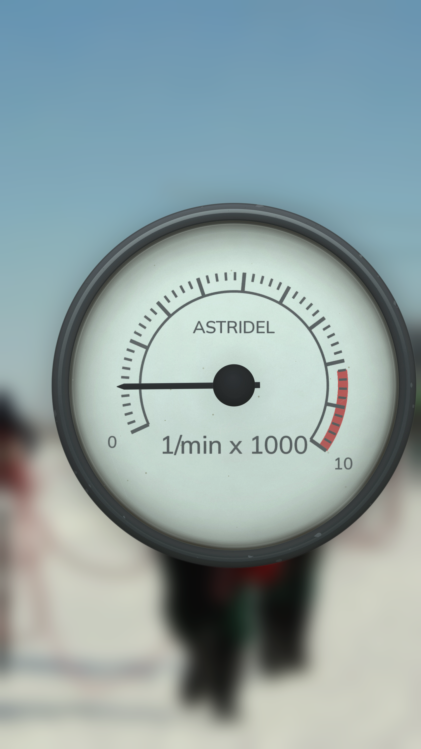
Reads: 1000 (rpm)
